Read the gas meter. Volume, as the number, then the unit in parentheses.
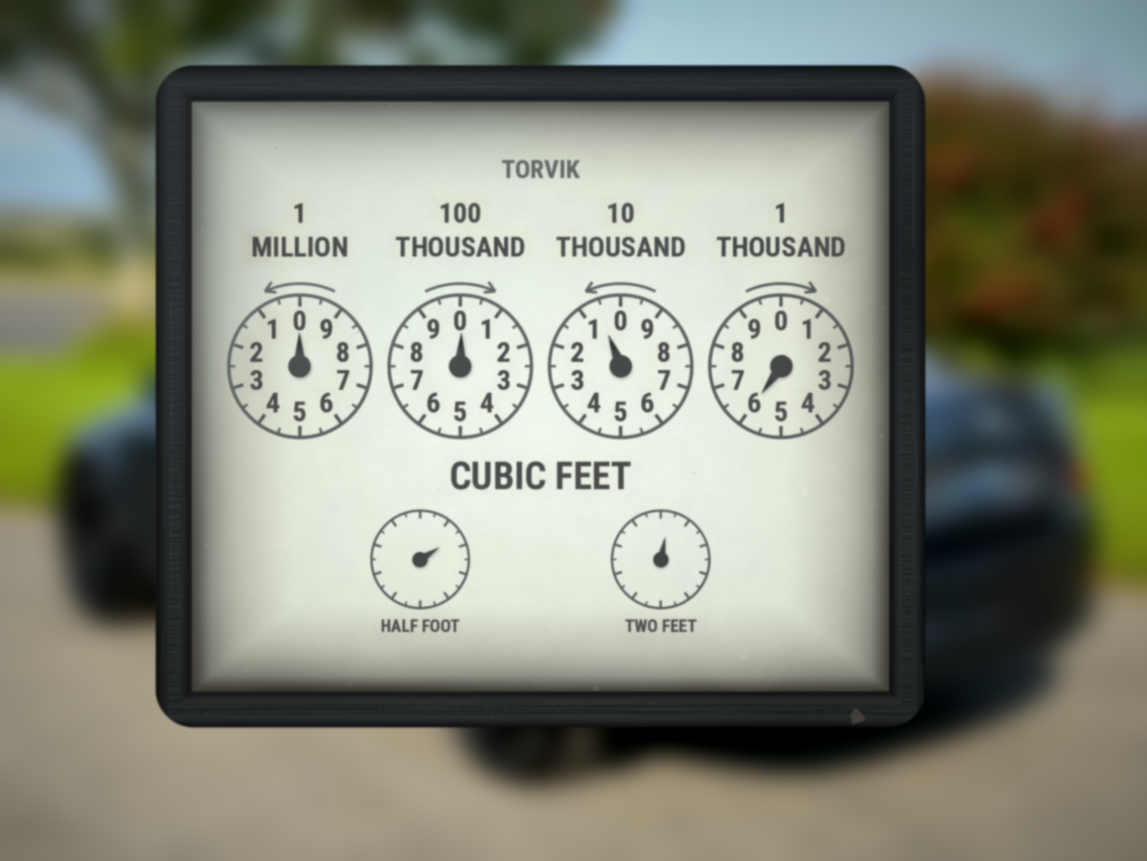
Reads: 600 (ft³)
